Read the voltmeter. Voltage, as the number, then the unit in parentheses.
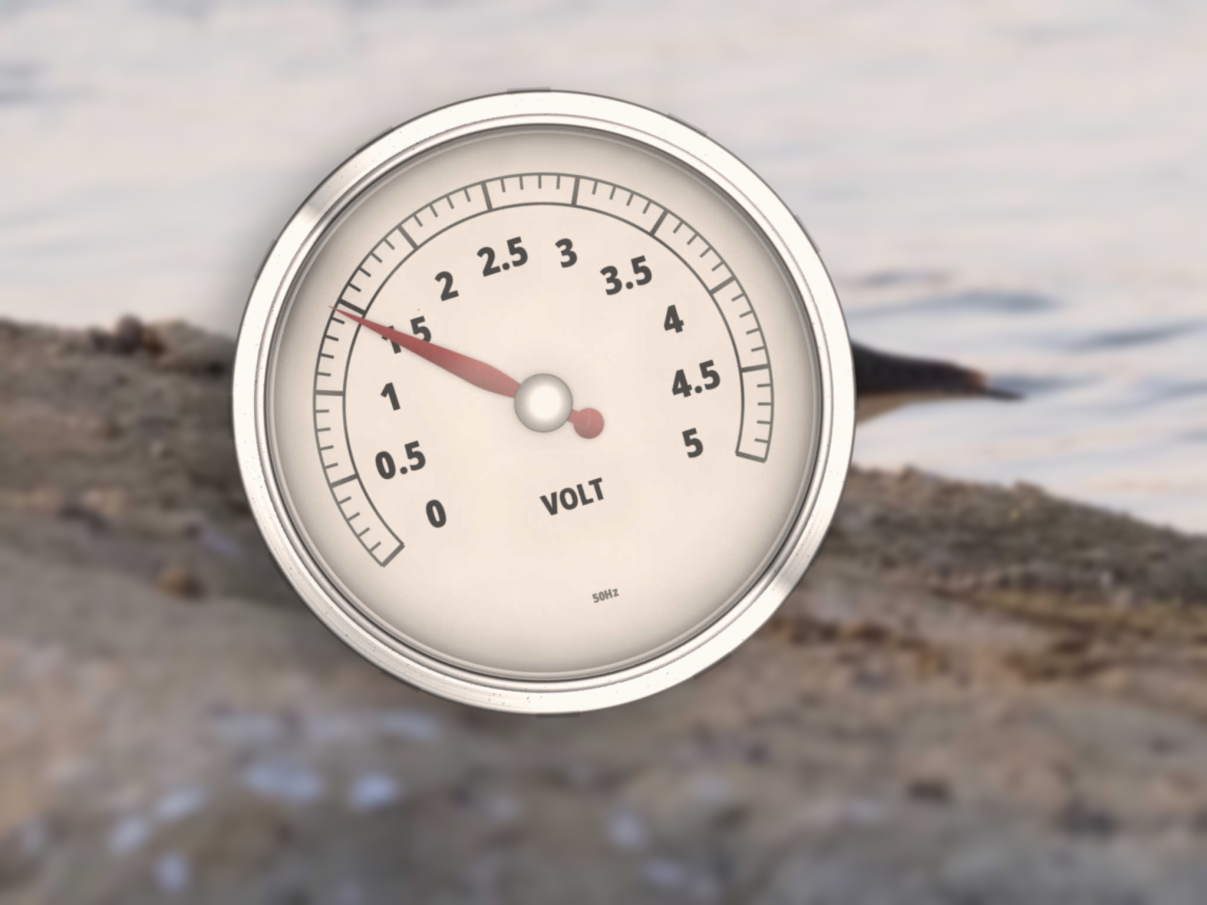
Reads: 1.45 (V)
